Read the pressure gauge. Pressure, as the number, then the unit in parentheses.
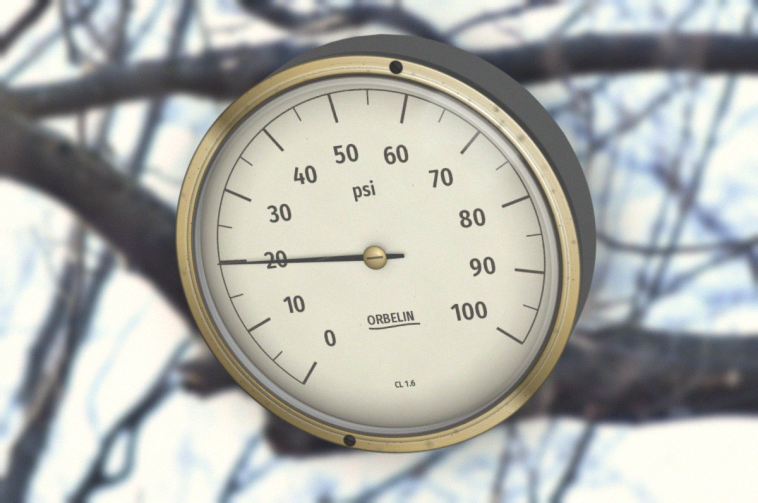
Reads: 20 (psi)
